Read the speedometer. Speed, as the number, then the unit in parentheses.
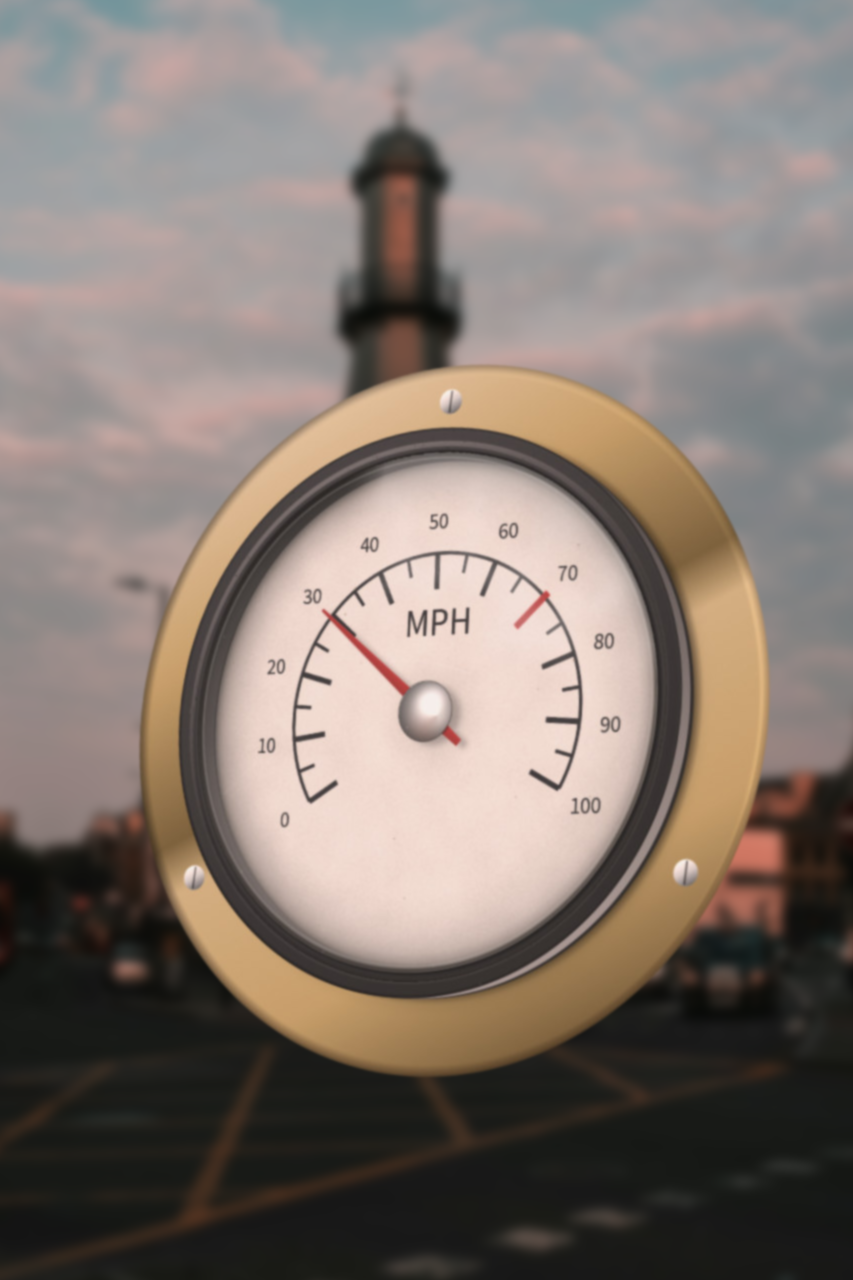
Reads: 30 (mph)
